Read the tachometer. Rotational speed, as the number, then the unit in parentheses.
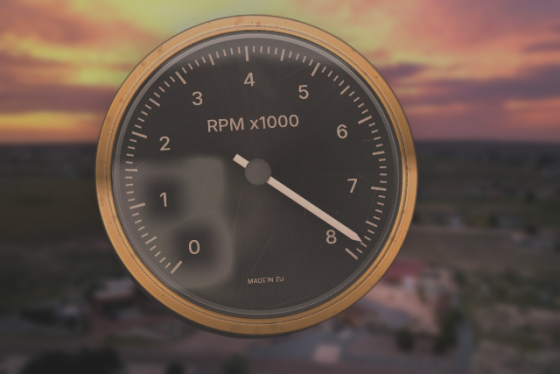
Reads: 7800 (rpm)
